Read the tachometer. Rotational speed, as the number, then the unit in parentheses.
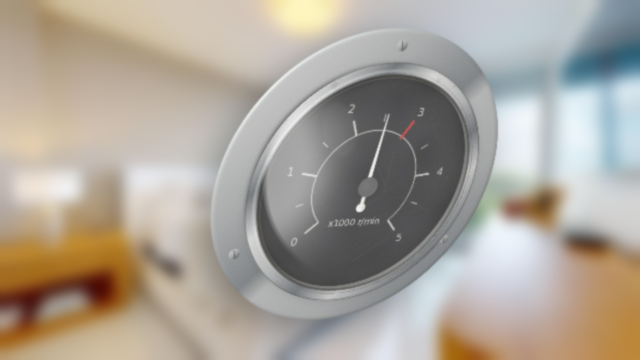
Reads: 2500 (rpm)
